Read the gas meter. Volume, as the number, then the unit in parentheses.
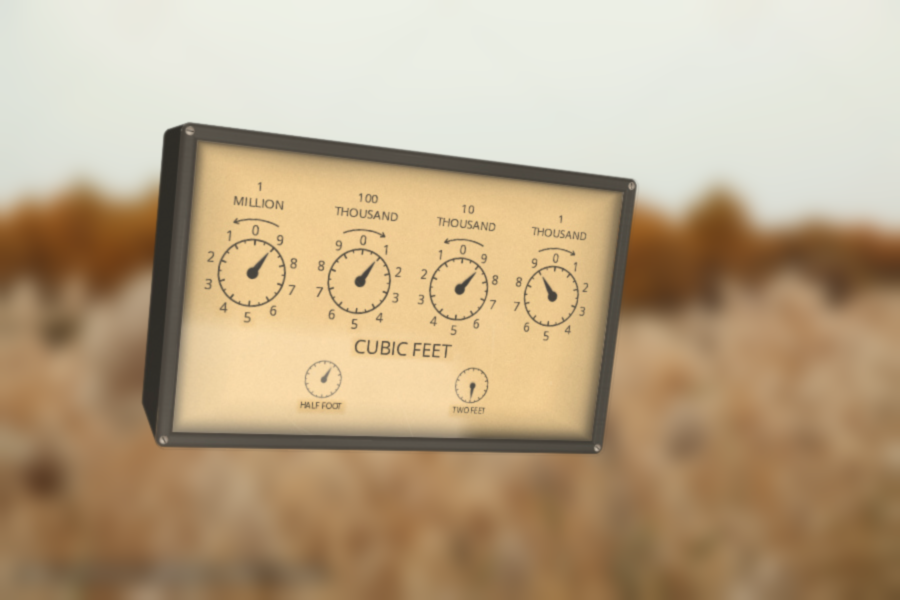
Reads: 908900 (ft³)
